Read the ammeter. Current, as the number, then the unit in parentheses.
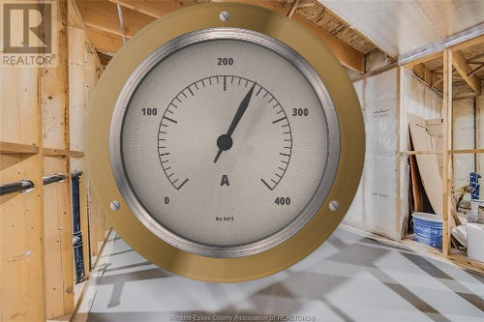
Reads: 240 (A)
